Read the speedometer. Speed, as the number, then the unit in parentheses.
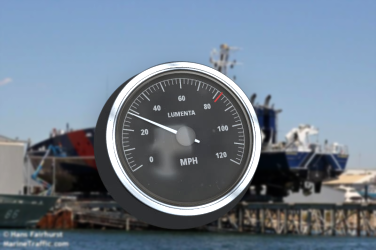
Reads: 28 (mph)
